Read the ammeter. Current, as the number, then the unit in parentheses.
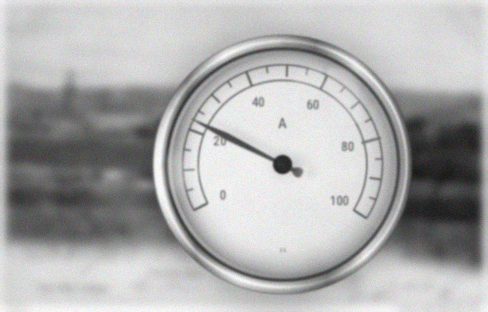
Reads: 22.5 (A)
